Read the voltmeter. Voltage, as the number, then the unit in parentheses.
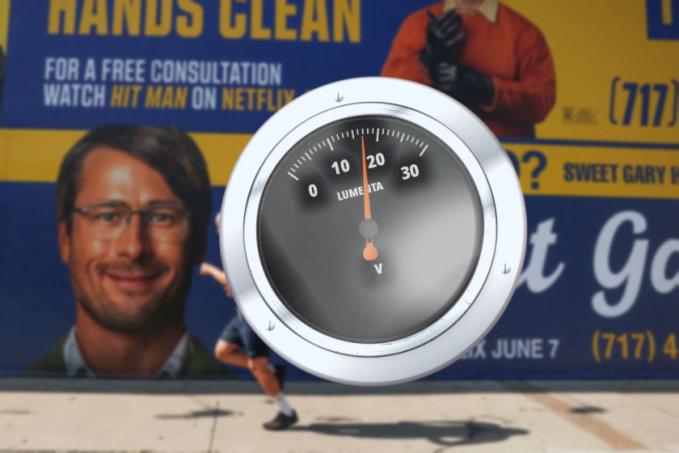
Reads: 17 (V)
